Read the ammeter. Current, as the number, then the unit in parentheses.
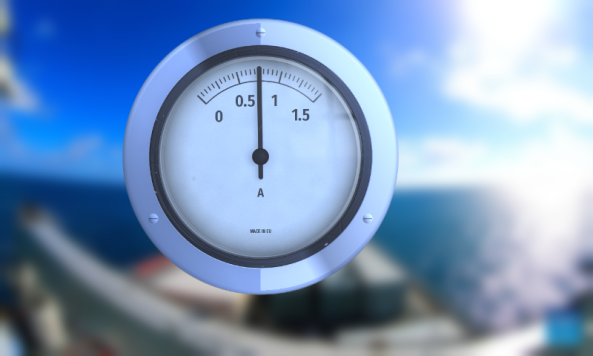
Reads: 0.75 (A)
